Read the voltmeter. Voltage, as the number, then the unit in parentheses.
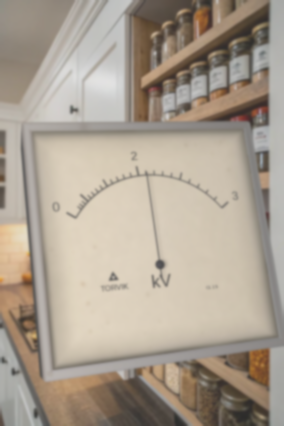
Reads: 2.1 (kV)
